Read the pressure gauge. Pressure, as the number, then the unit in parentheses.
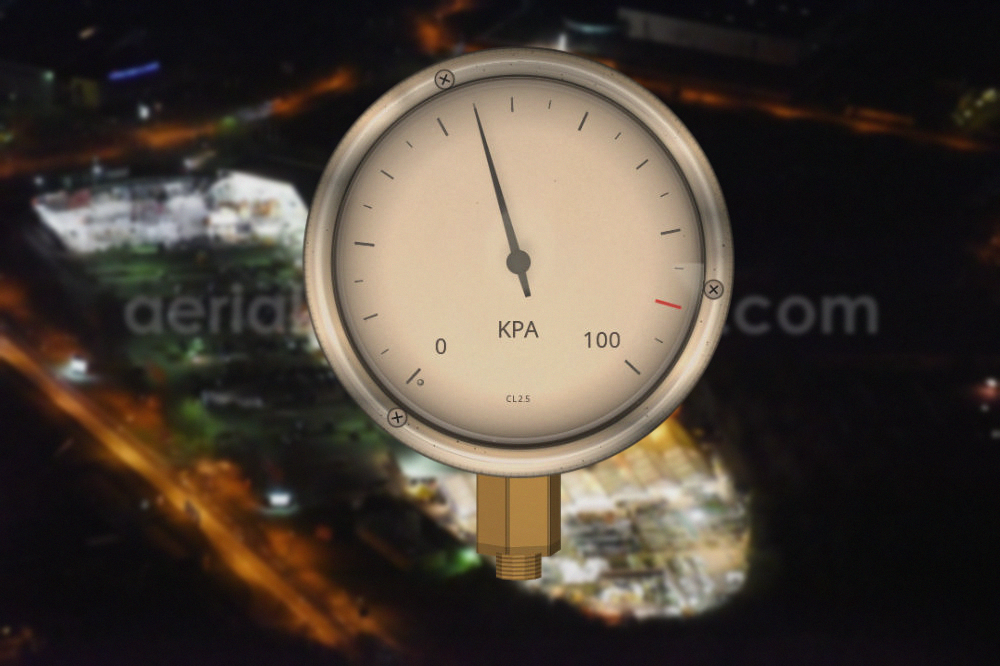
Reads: 45 (kPa)
